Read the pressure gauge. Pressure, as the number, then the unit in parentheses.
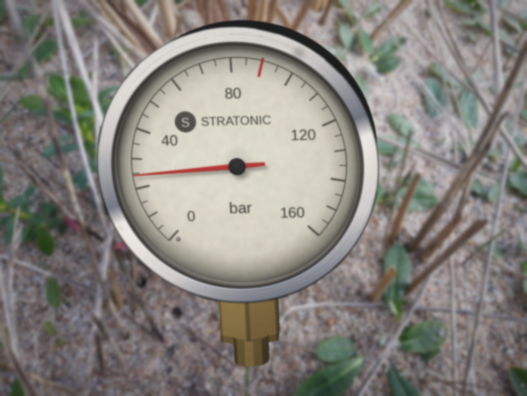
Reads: 25 (bar)
